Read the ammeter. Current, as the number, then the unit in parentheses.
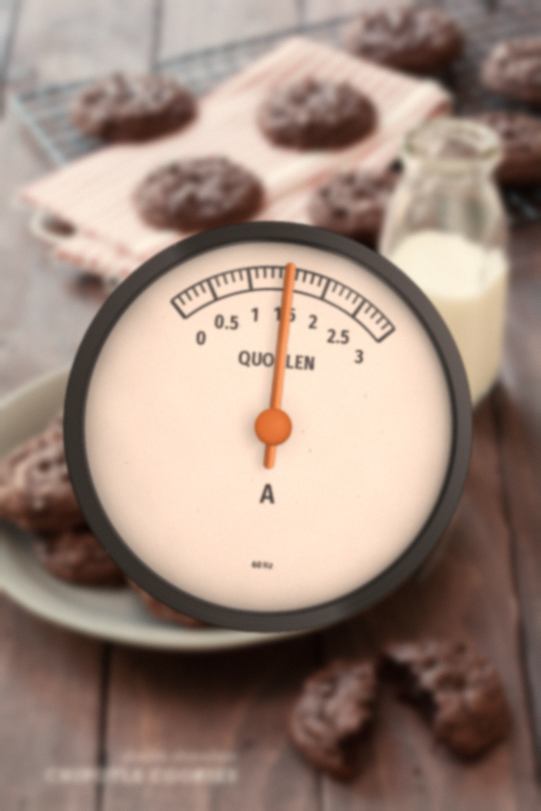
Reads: 1.5 (A)
